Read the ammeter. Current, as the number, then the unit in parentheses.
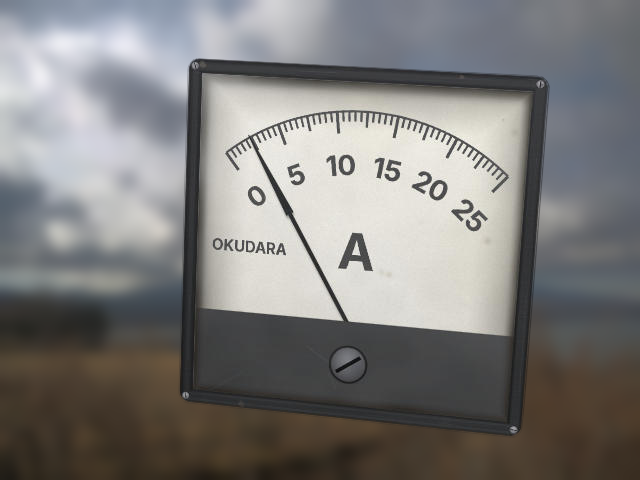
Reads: 2.5 (A)
